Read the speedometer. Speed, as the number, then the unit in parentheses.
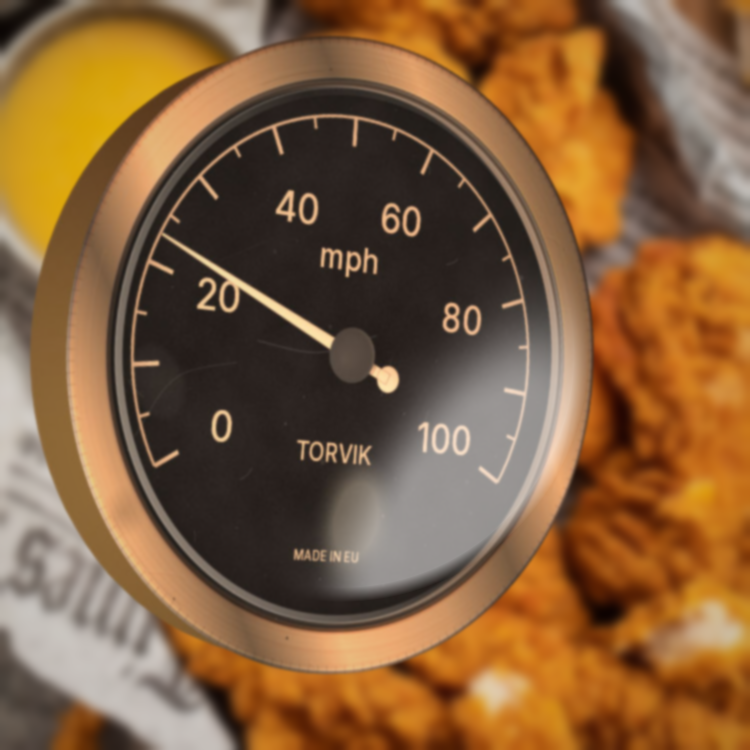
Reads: 22.5 (mph)
